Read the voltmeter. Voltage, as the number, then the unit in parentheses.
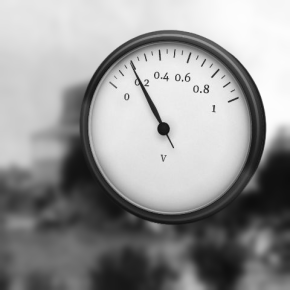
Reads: 0.2 (V)
